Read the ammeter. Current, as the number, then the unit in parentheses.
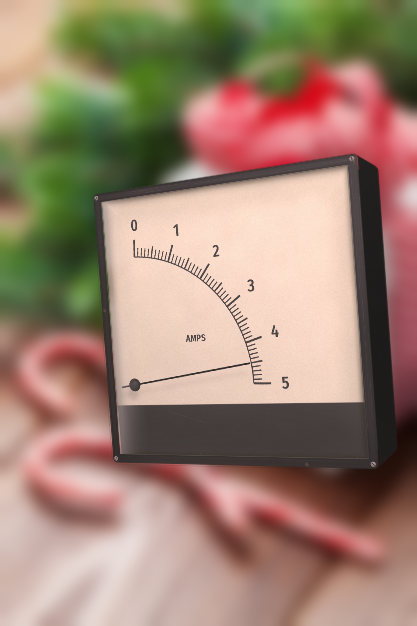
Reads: 4.5 (A)
